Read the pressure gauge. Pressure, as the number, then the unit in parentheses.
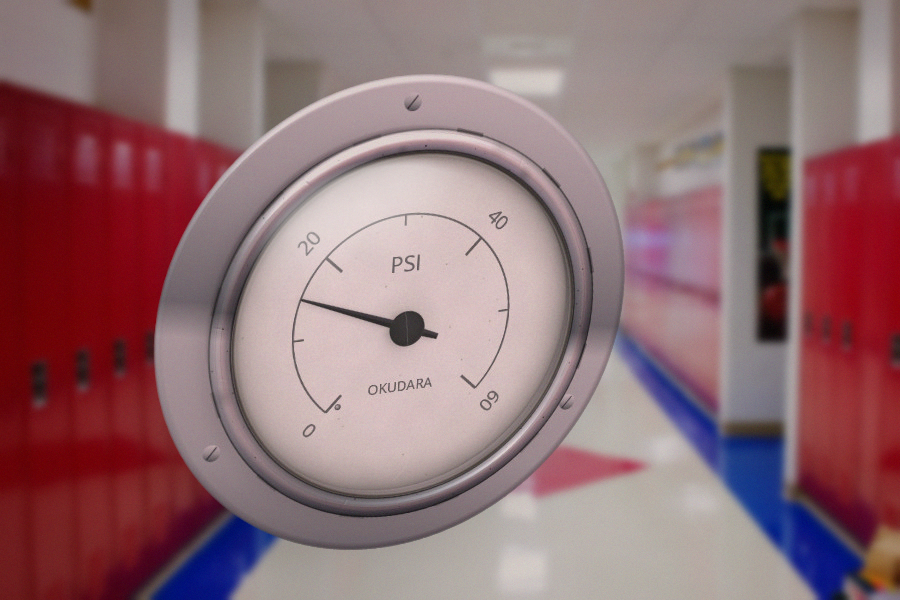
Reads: 15 (psi)
